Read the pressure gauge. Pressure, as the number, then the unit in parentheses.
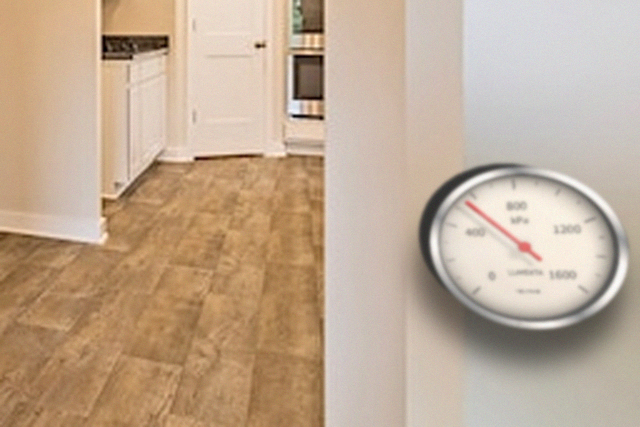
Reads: 550 (kPa)
